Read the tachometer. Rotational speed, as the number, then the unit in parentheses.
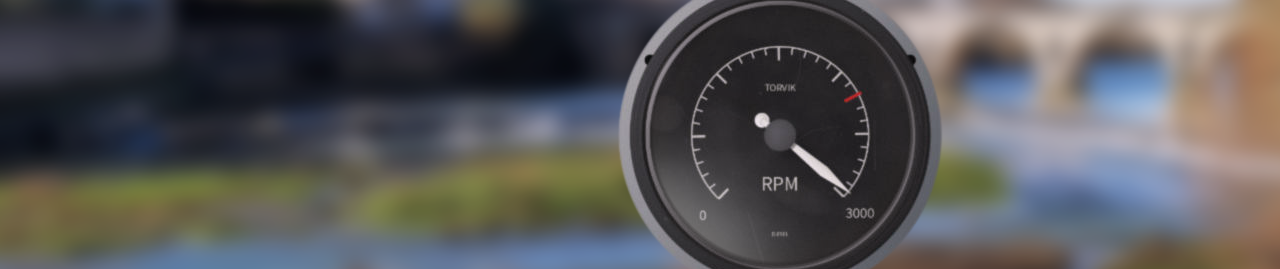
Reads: 2950 (rpm)
